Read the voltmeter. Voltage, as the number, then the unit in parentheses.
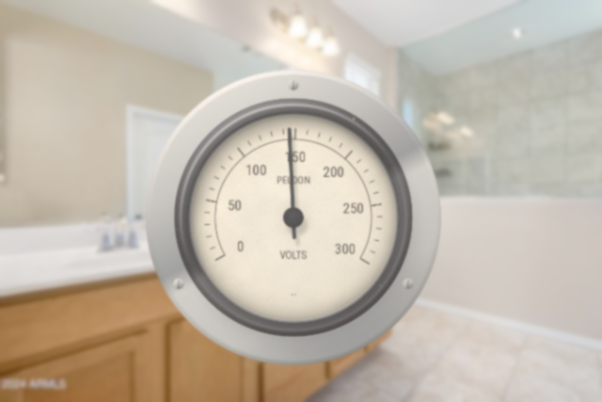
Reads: 145 (V)
